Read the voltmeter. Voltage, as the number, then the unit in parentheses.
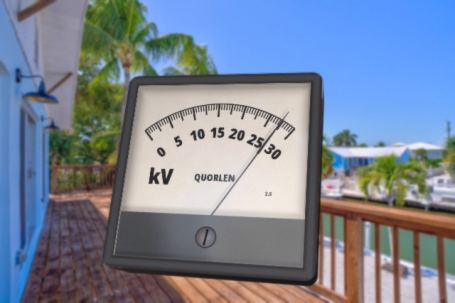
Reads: 27.5 (kV)
